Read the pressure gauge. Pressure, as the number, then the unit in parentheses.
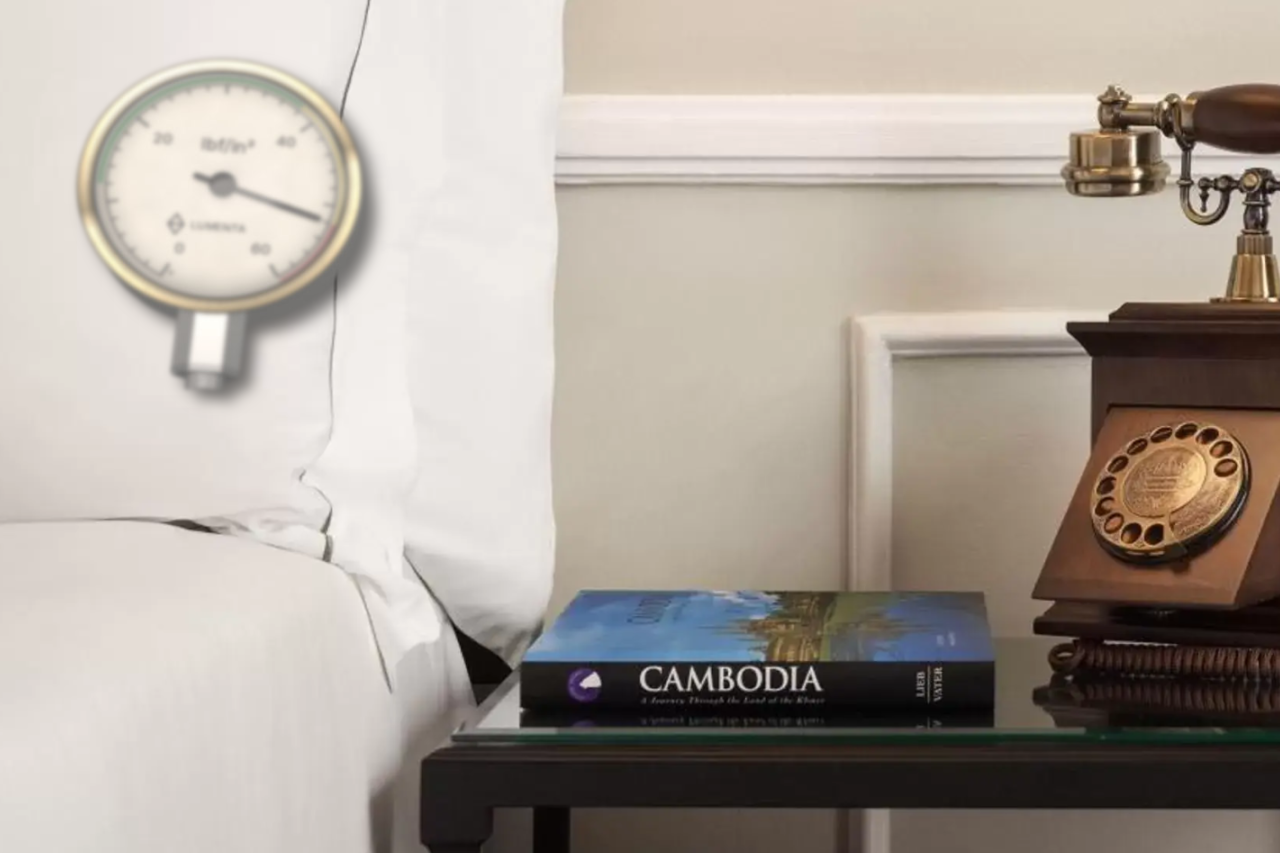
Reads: 52 (psi)
